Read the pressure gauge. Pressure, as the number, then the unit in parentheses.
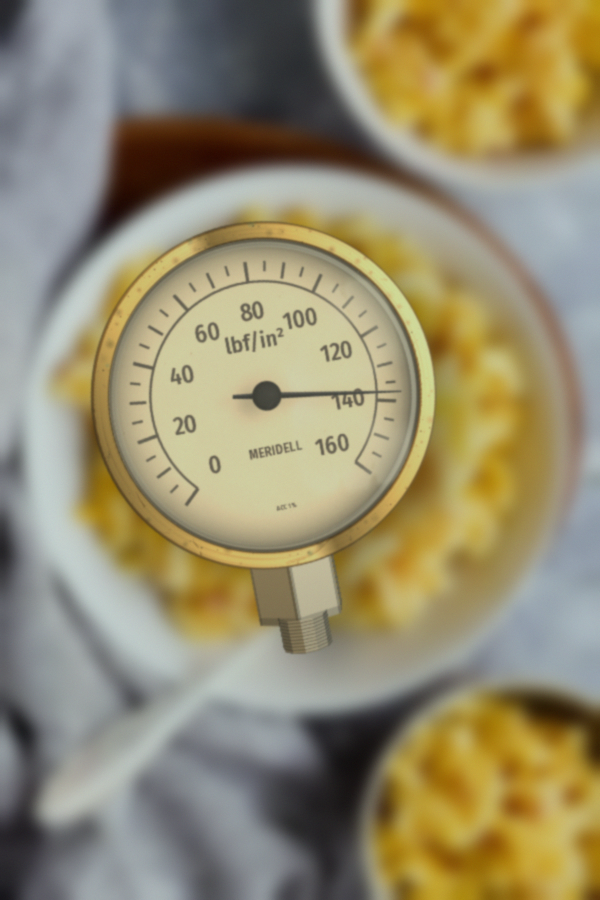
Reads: 137.5 (psi)
